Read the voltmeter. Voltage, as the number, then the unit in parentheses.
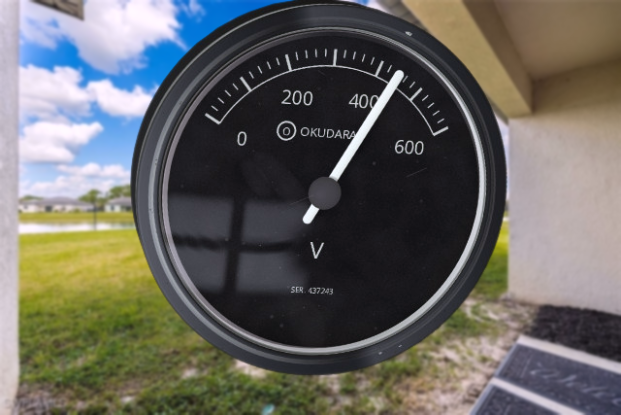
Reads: 440 (V)
